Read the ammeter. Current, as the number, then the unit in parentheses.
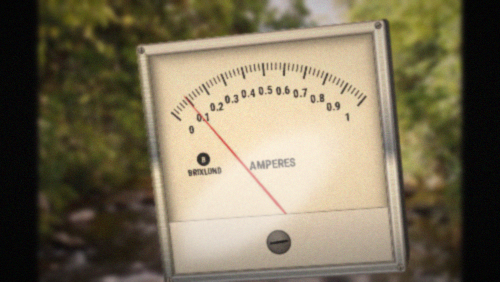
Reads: 0.1 (A)
